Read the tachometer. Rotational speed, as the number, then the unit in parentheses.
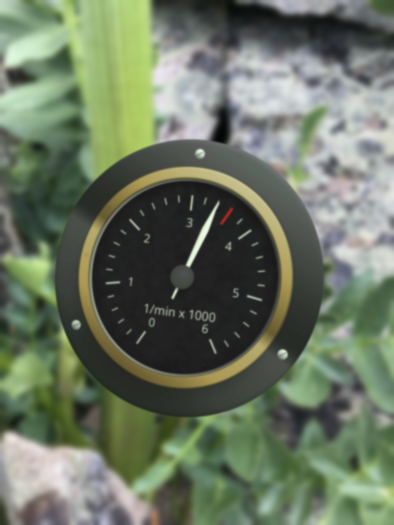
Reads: 3400 (rpm)
